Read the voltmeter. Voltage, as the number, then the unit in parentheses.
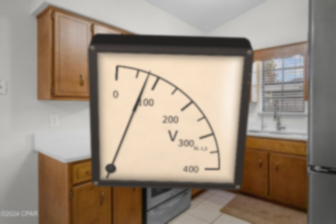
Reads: 75 (V)
